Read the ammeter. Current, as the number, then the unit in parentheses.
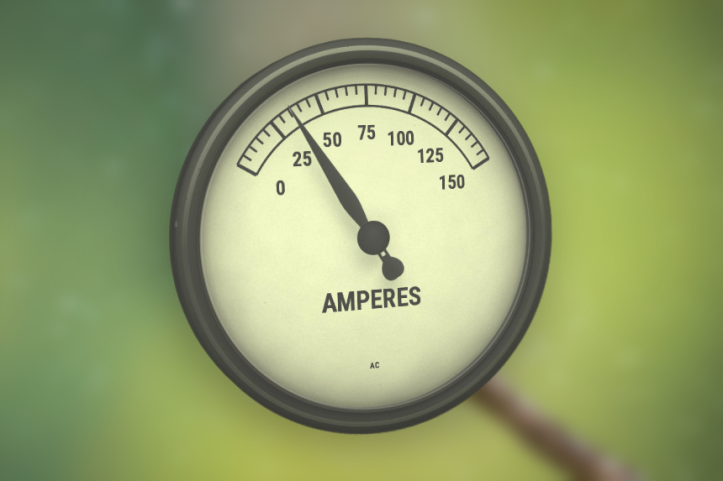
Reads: 35 (A)
